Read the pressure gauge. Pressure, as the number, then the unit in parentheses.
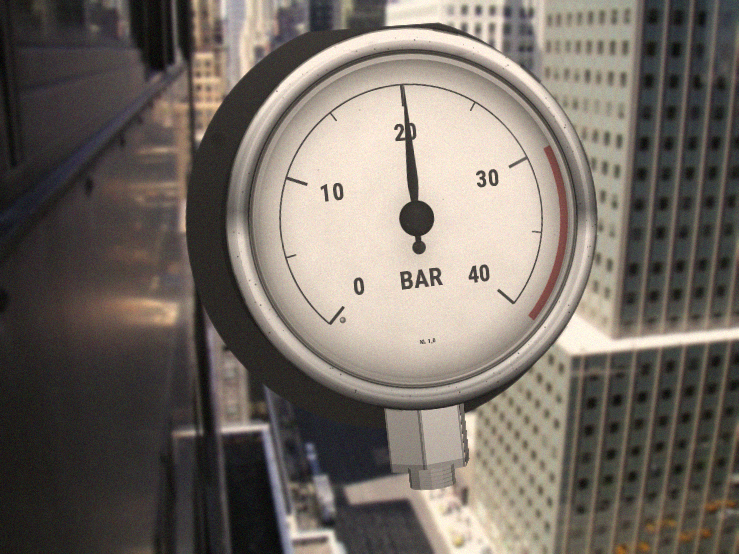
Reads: 20 (bar)
